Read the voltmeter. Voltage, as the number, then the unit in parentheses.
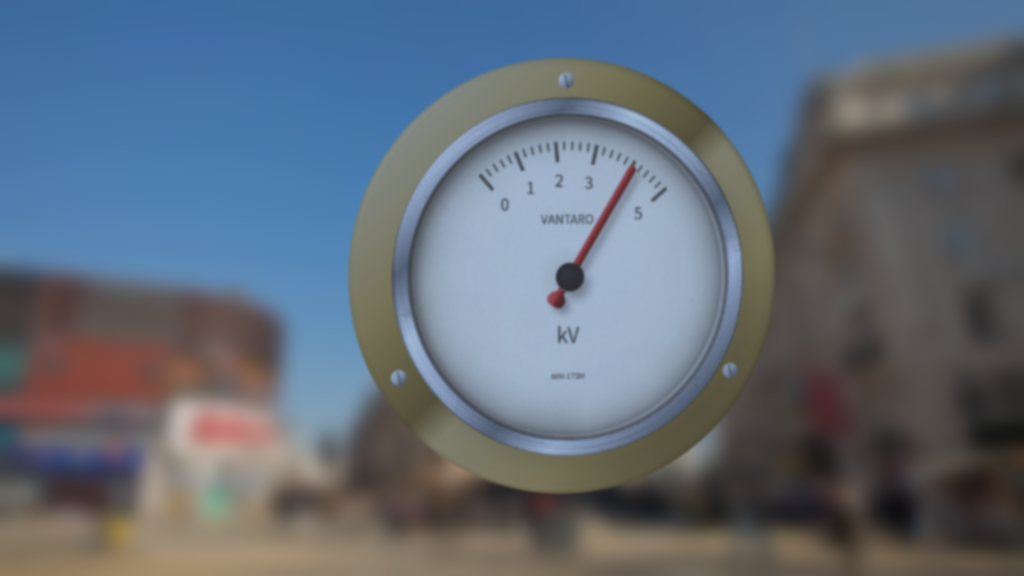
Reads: 4 (kV)
